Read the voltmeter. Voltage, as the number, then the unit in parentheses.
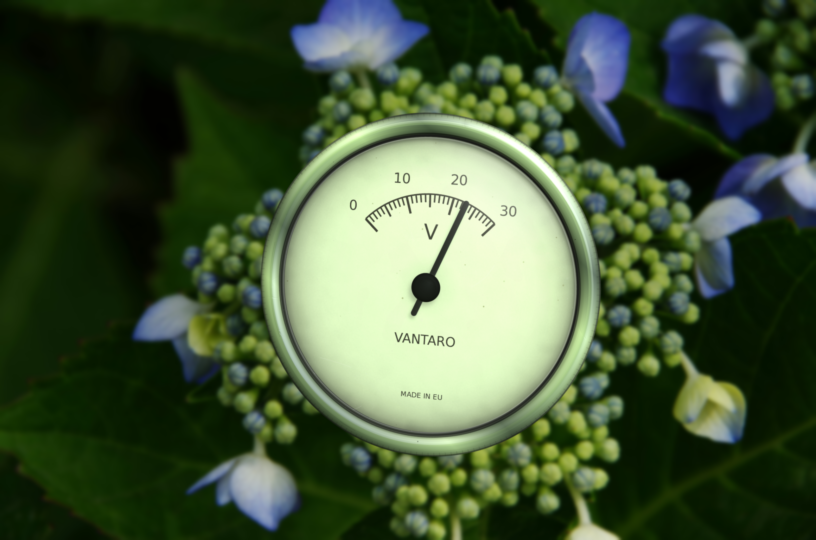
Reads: 23 (V)
